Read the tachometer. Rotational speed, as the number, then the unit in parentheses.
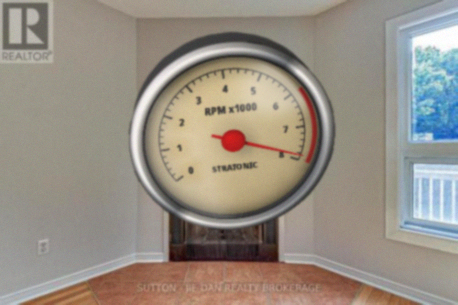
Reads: 7800 (rpm)
